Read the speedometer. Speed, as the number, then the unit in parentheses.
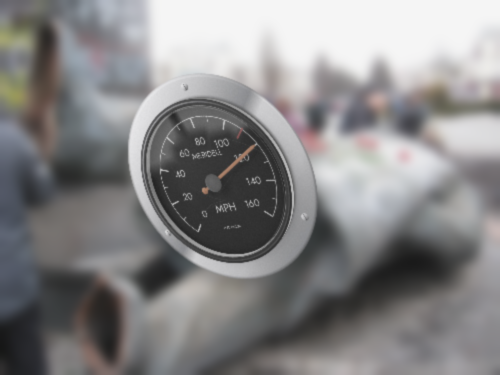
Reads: 120 (mph)
